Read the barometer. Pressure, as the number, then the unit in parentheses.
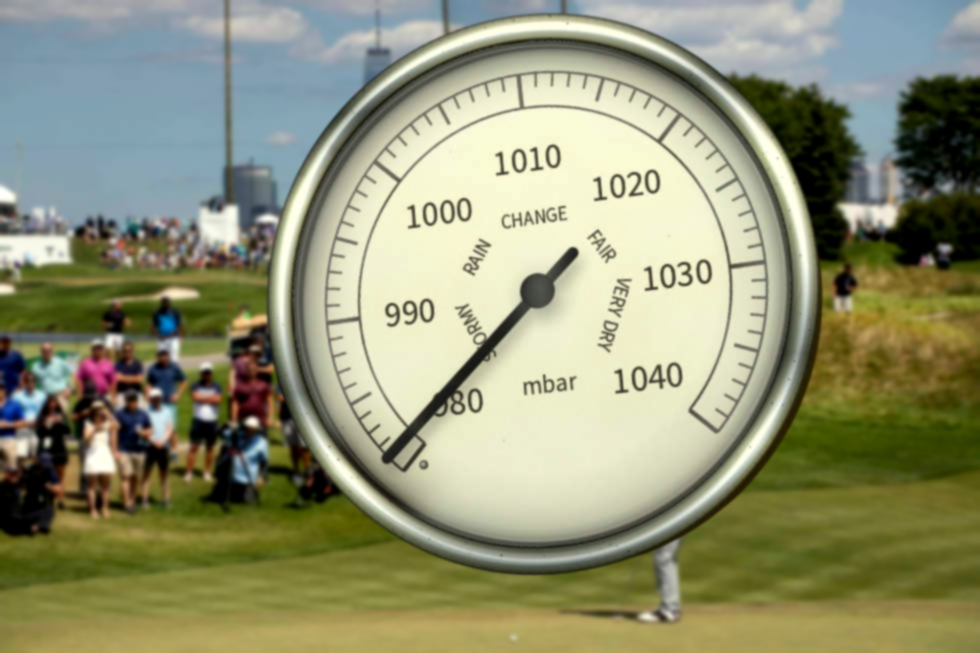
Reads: 981 (mbar)
